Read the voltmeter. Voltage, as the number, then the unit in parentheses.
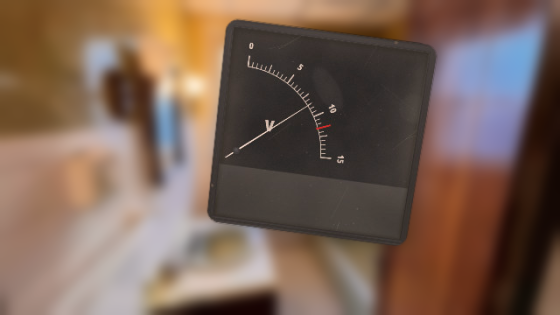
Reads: 8.5 (V)
